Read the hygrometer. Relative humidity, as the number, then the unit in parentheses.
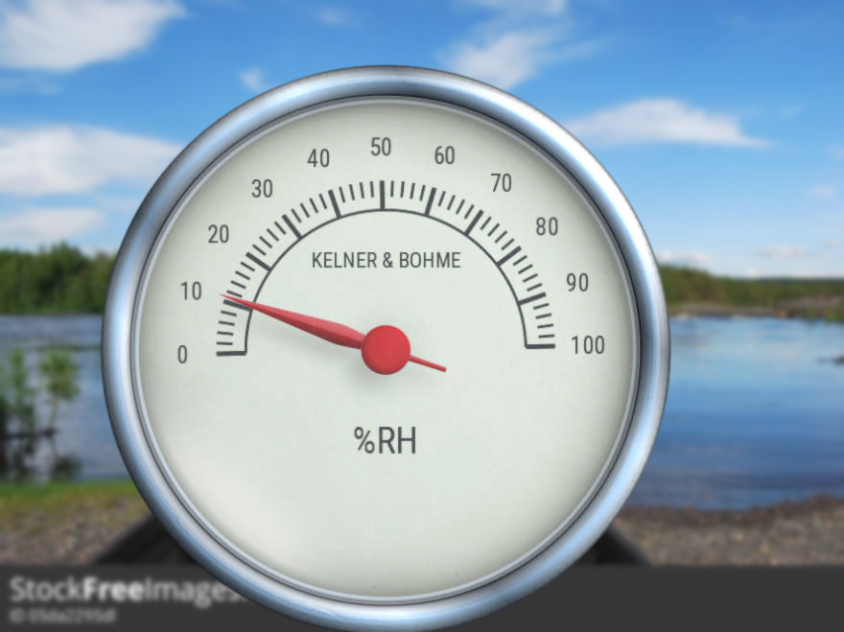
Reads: 11 (%)
